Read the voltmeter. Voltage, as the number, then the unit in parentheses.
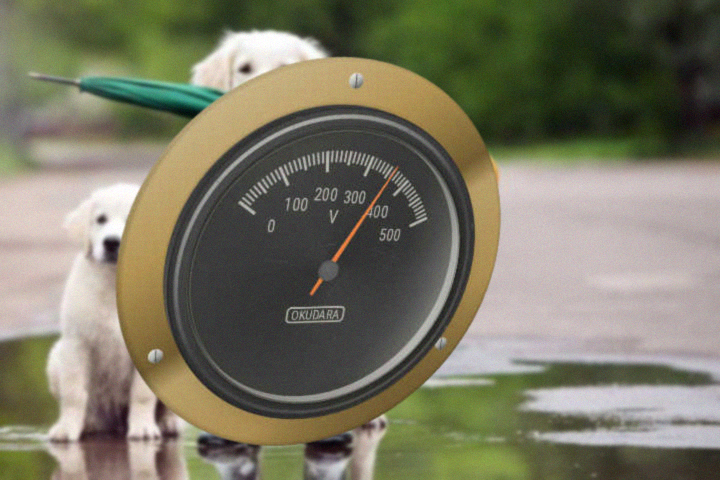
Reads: 350 (V)
